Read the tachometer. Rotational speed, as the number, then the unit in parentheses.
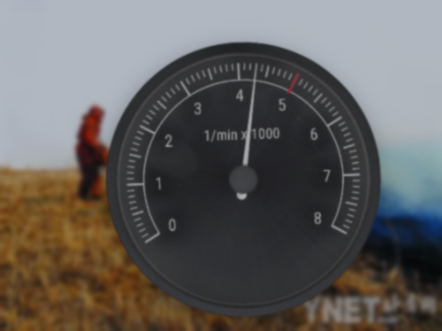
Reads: 4300 (rpm)
